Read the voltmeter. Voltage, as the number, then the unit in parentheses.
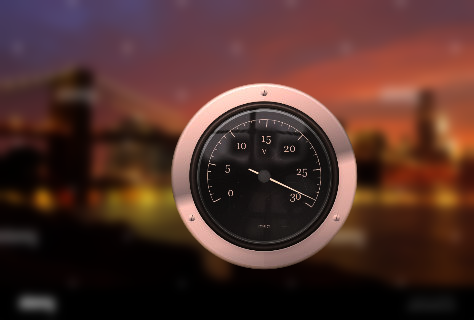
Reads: 29 (V)
